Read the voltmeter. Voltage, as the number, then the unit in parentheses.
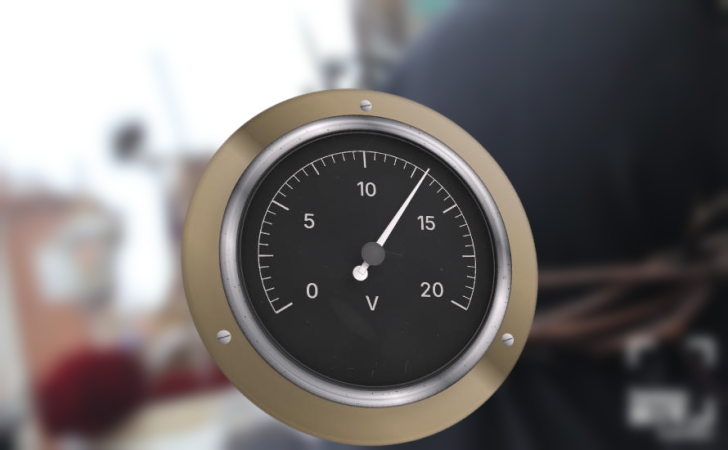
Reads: 13 (V)
